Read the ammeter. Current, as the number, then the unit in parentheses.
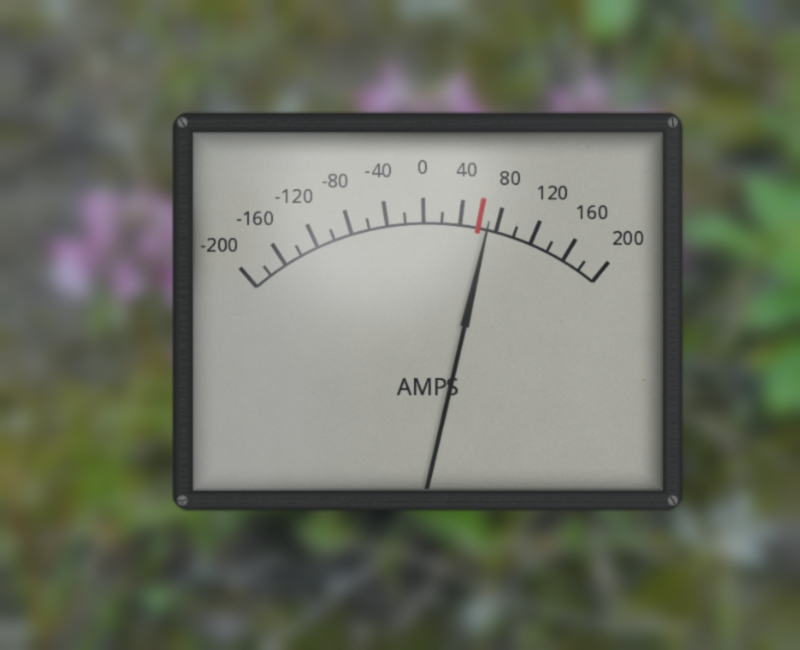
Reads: 70 (A)
